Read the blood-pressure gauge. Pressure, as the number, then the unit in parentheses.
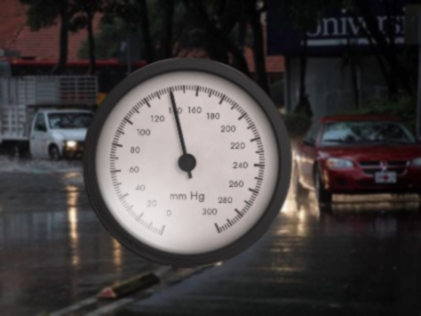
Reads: 140 (mmHg)
